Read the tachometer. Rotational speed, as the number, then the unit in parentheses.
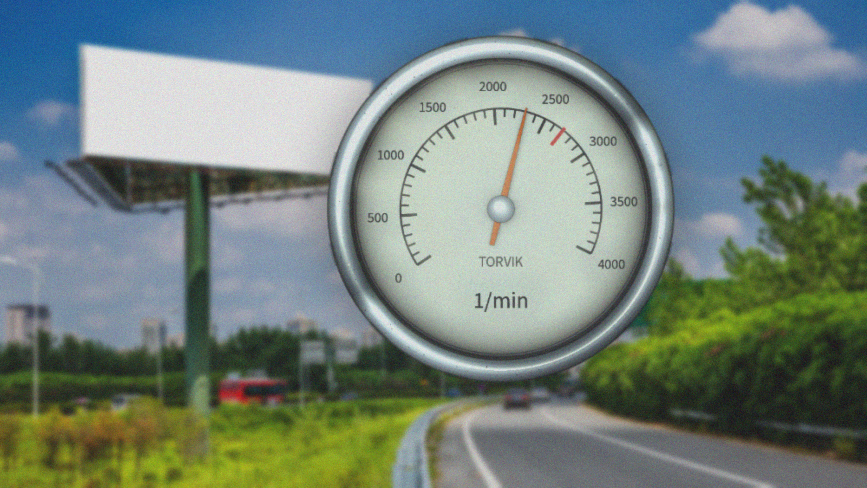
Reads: 2300 (rpm)
